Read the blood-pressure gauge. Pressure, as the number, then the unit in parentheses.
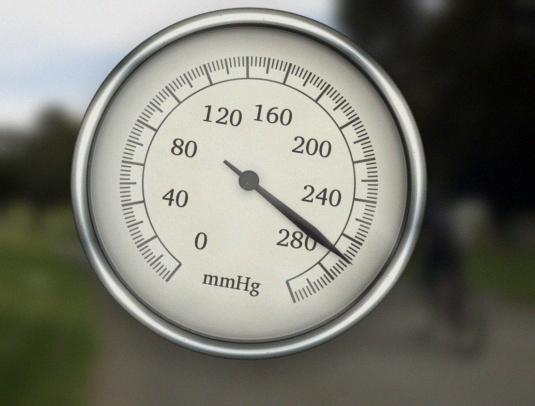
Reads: 270 (mmHg)
